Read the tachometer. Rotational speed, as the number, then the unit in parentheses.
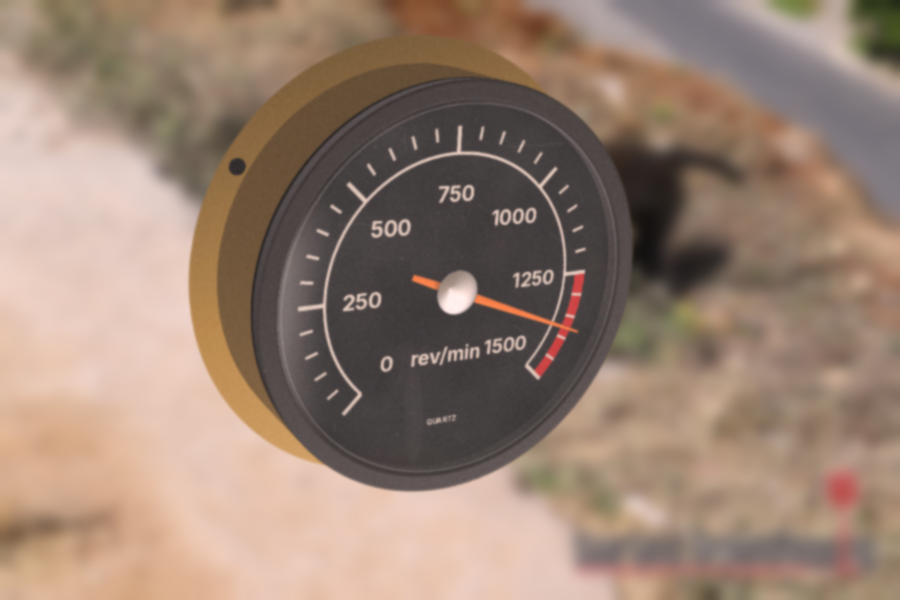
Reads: 1375 (rpm)
